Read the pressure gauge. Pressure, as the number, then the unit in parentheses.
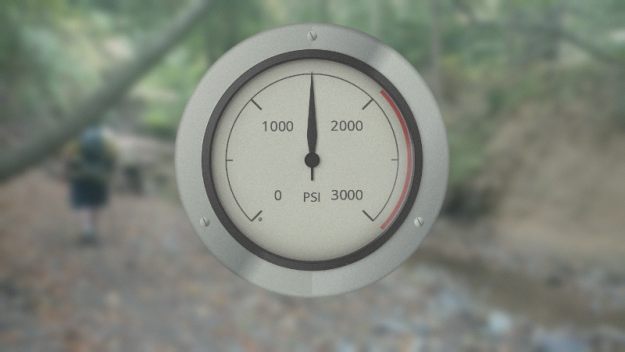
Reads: 1500 (psi)
